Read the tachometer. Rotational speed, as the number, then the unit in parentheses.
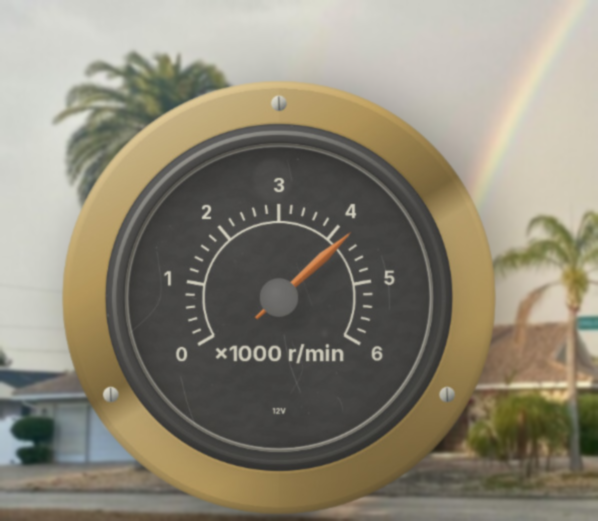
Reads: 4200 (rpm)
